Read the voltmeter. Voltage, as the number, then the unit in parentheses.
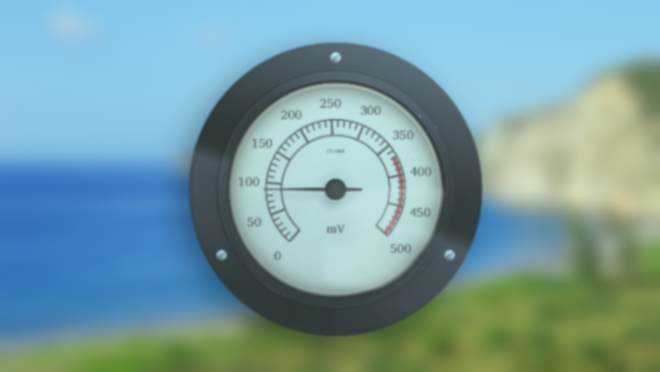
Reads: 90 (mV)
